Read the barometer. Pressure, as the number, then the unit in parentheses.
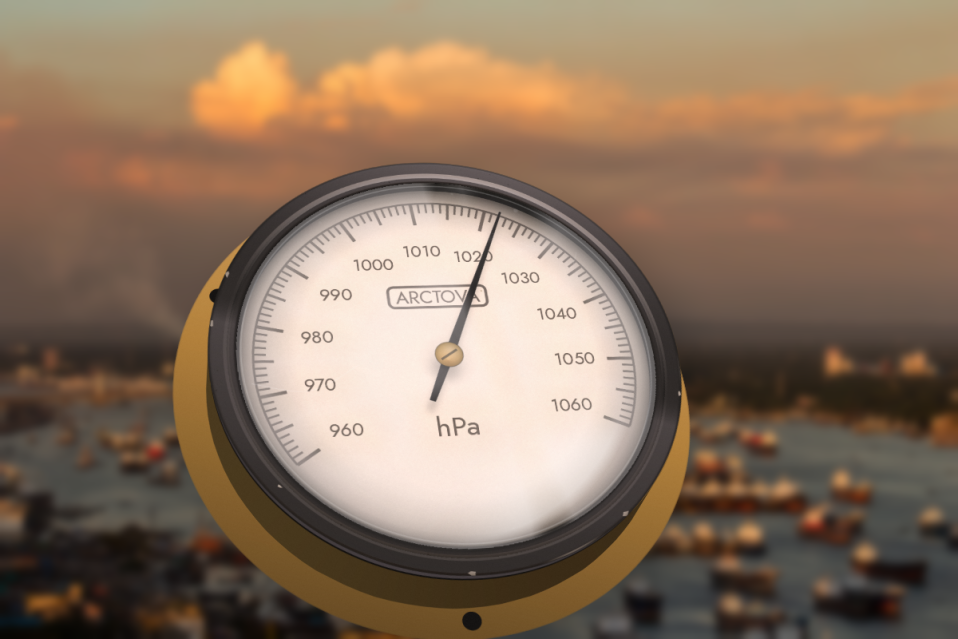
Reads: 1022 (hPa)
